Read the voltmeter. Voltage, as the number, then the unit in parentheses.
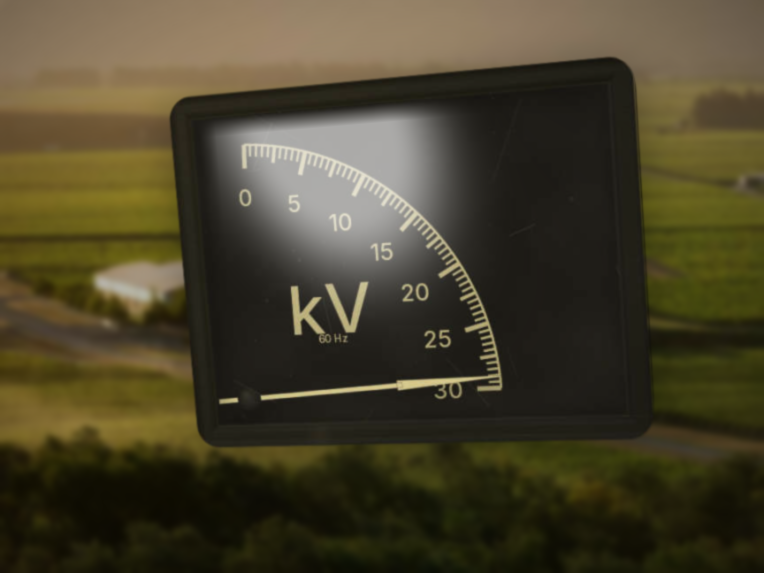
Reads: 29 (kV)
